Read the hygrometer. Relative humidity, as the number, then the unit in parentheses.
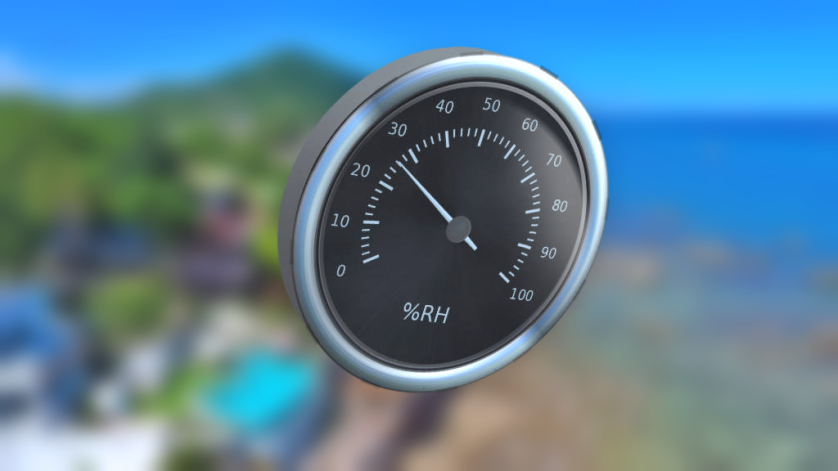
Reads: 26 (%)
